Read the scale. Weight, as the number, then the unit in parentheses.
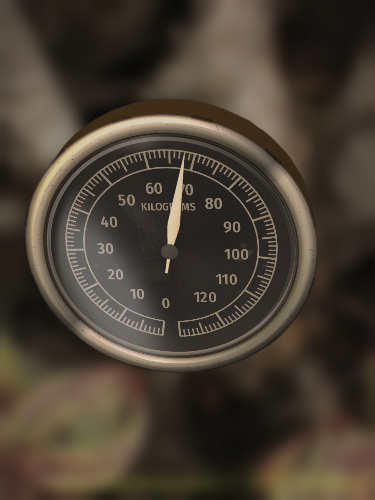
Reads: 68 (kg)
